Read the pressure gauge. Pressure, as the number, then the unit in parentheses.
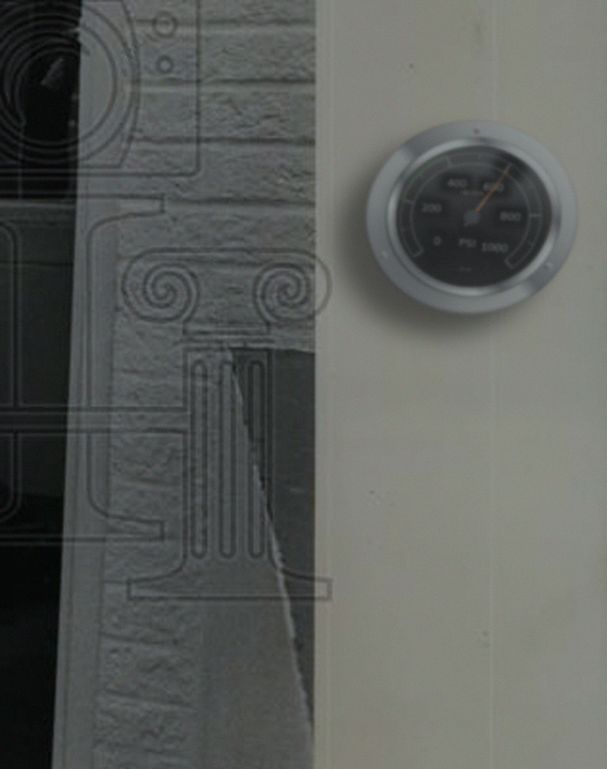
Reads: 600 (psi)
